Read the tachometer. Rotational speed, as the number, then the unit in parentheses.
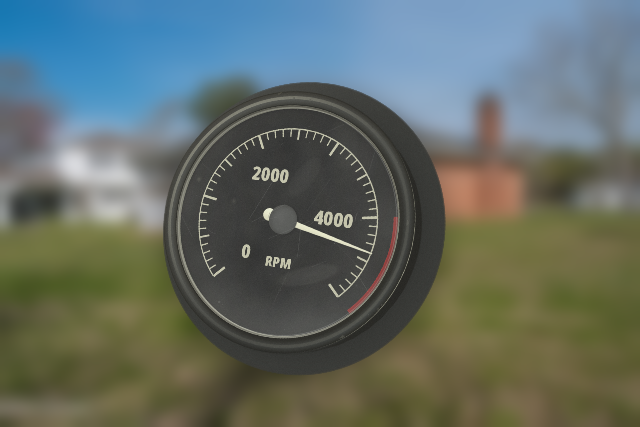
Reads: 4400 (rpm)
